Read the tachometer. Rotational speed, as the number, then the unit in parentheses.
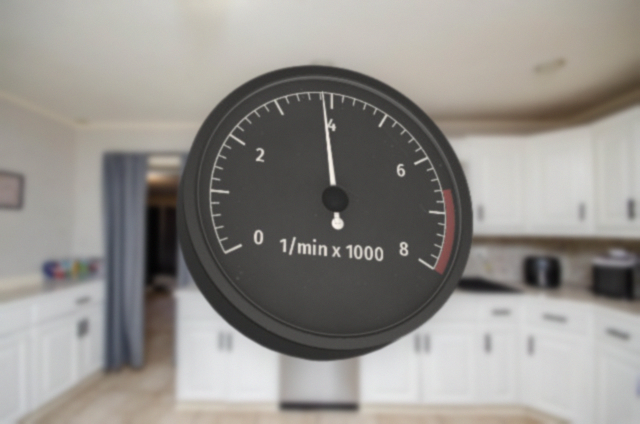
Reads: 3800 (rpm)
